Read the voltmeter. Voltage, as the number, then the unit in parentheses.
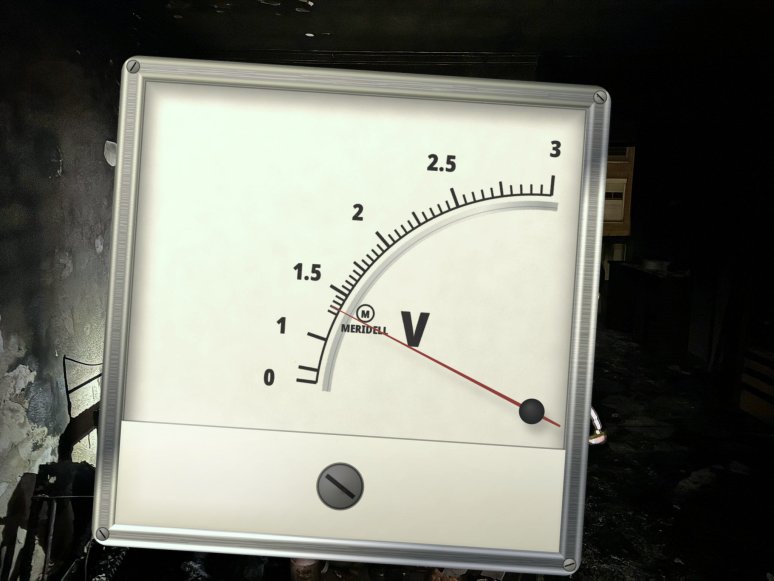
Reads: 1.35 (V)
